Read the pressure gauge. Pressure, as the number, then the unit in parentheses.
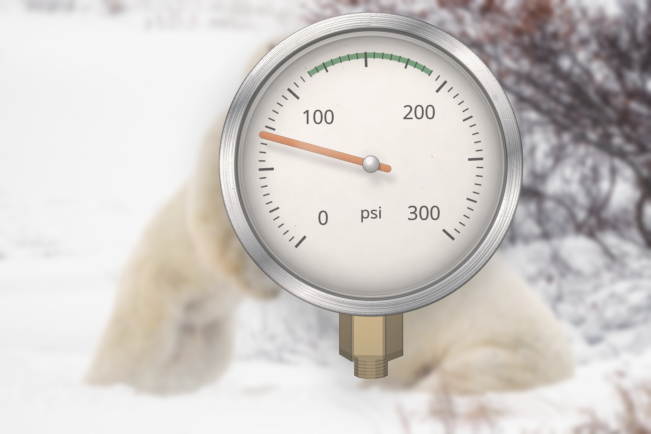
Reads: 70 (psi)
